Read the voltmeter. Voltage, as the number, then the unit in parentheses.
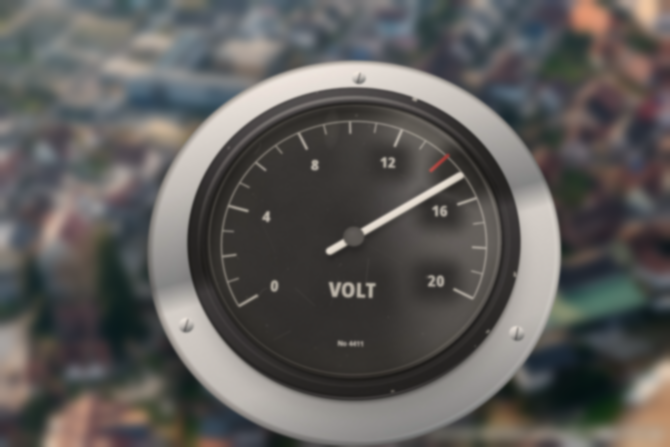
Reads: 15 (V)
